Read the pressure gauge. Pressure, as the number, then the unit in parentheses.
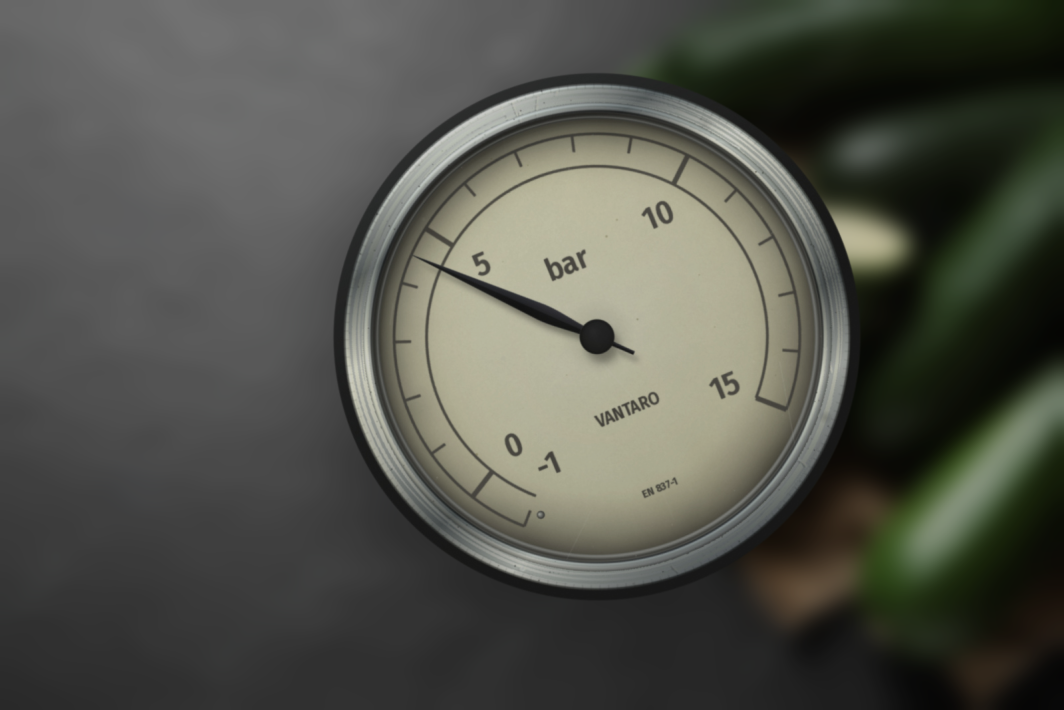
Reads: 4.5 (bar)
